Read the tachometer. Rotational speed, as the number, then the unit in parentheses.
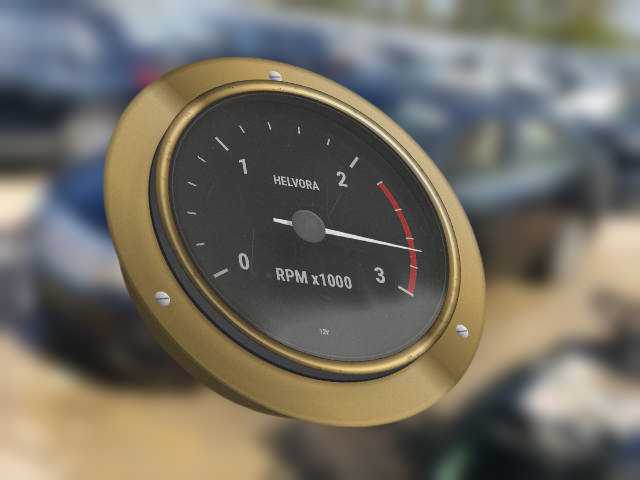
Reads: 2700 (rpm)
